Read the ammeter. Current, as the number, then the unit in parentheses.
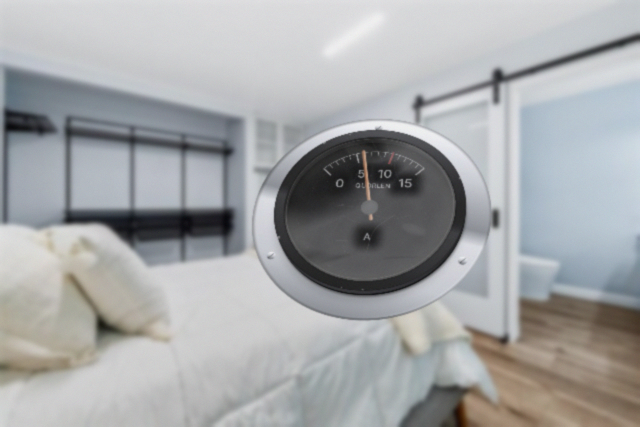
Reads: 6 (A)
